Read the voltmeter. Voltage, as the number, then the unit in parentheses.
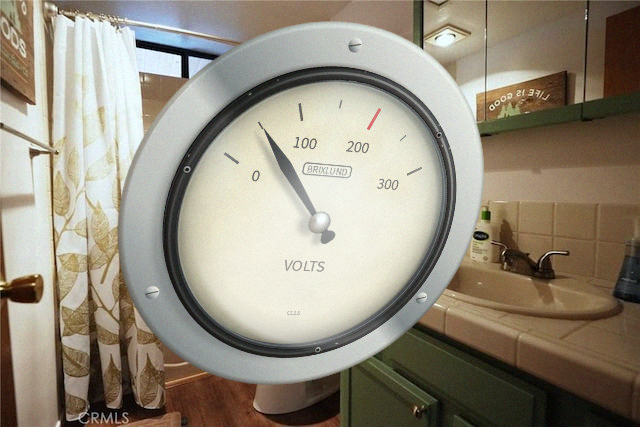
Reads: 50 (V)
